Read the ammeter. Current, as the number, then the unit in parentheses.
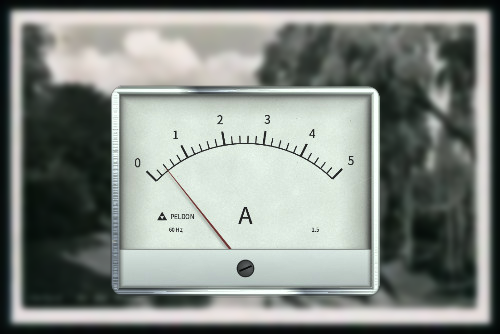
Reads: 0.4 (A)
